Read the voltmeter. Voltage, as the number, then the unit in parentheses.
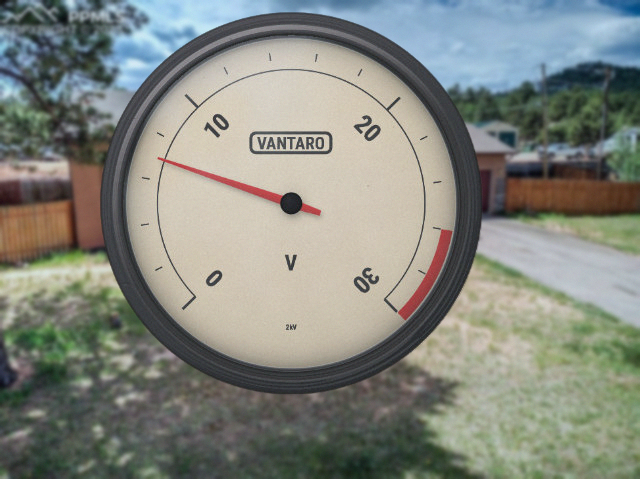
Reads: 7 (V)
